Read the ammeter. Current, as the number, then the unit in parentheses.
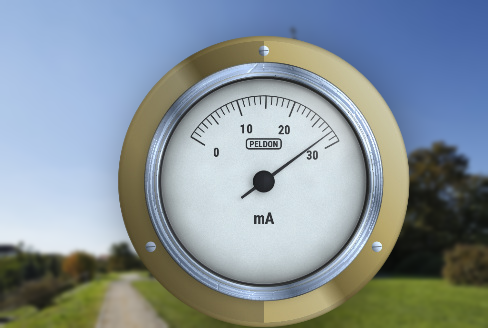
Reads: 28 (mA)
